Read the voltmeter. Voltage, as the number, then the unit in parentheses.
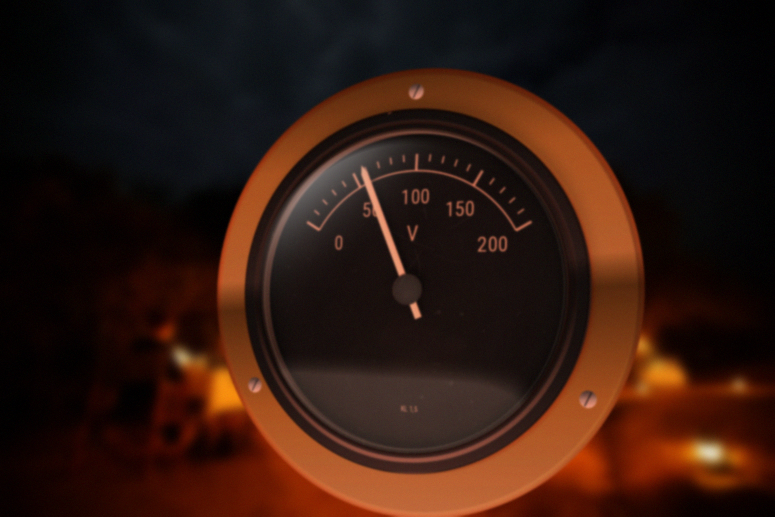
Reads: 60 (V)
